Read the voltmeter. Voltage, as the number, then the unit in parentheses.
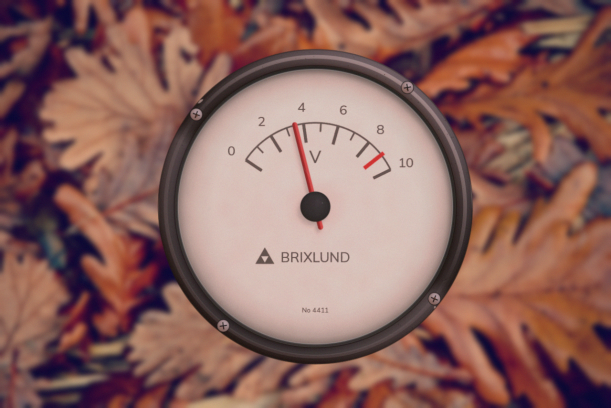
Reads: 3.5 (V)
